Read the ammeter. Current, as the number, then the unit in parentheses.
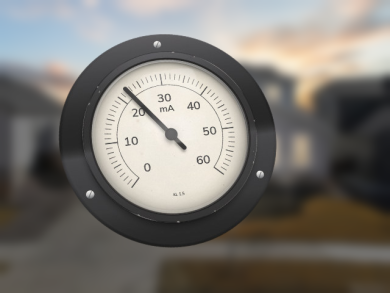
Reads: 22 (mA)
